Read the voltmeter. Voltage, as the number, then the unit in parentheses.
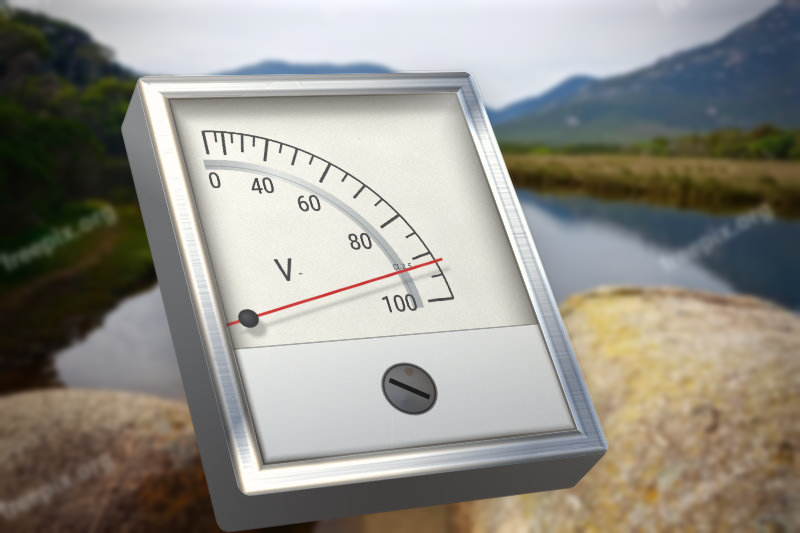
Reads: 92.5 (V)
